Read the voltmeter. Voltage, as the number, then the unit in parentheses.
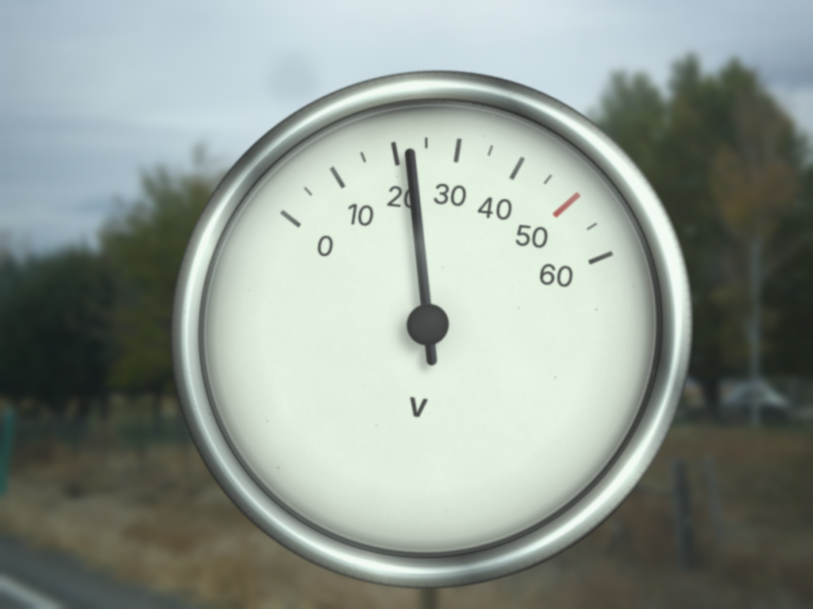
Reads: 22.5 (V)
